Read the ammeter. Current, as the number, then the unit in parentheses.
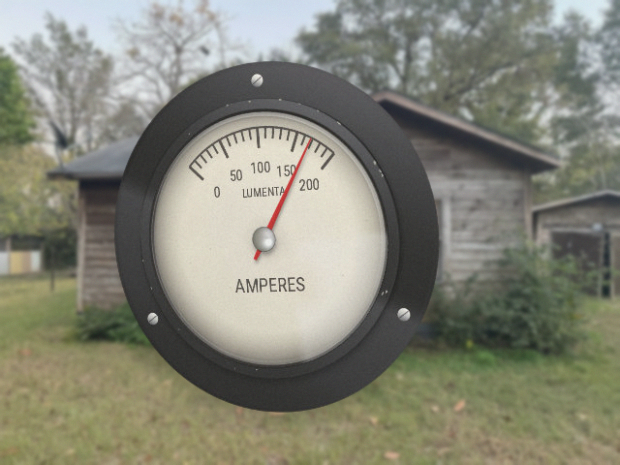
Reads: 170 (A)
